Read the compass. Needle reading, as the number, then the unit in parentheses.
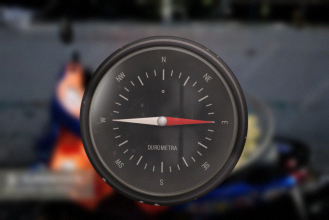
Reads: 90 (°)
